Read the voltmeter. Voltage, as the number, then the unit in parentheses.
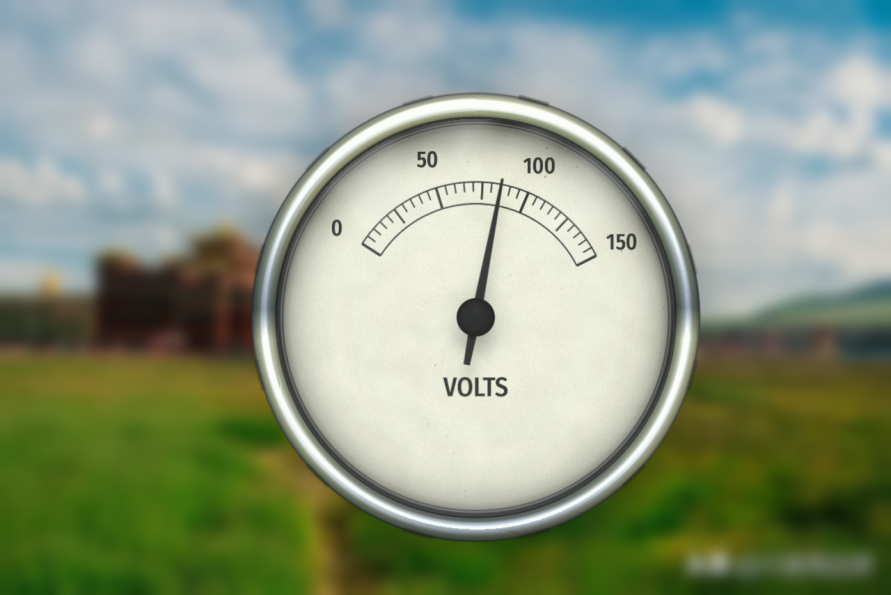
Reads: 85 (V)
